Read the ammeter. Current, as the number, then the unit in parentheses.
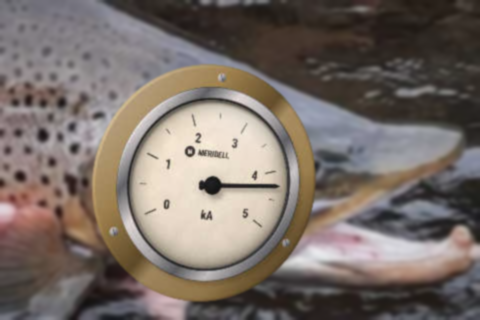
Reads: 4.25 (kA)
